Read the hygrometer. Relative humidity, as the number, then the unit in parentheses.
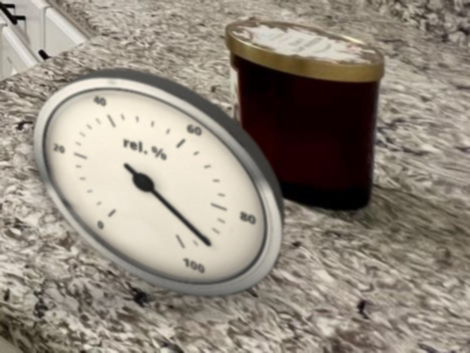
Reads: 92 (%)
